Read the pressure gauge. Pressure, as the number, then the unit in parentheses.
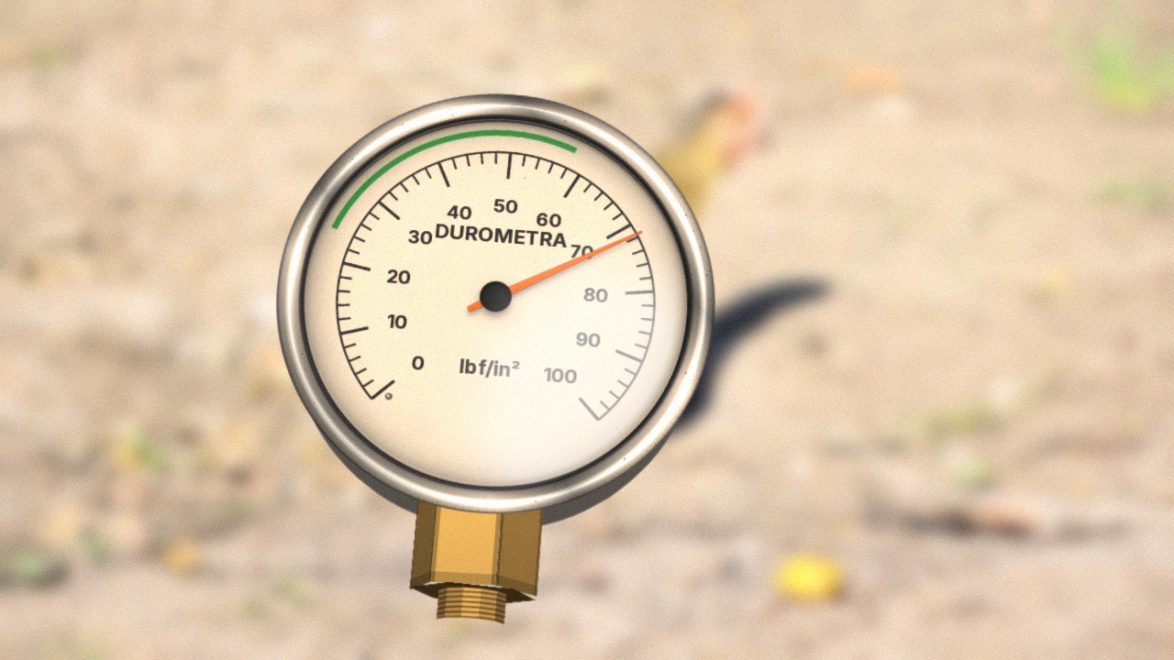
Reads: 72 (psi)
